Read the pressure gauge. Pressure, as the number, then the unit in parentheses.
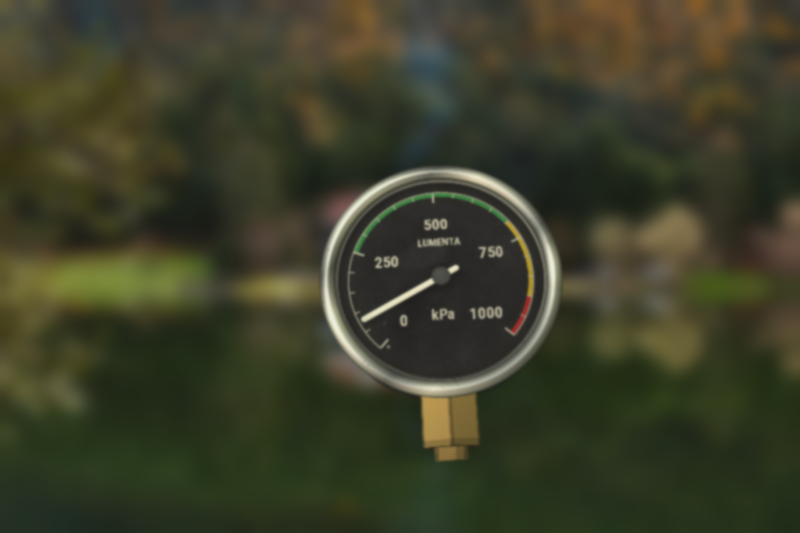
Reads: 75 (kPa)
